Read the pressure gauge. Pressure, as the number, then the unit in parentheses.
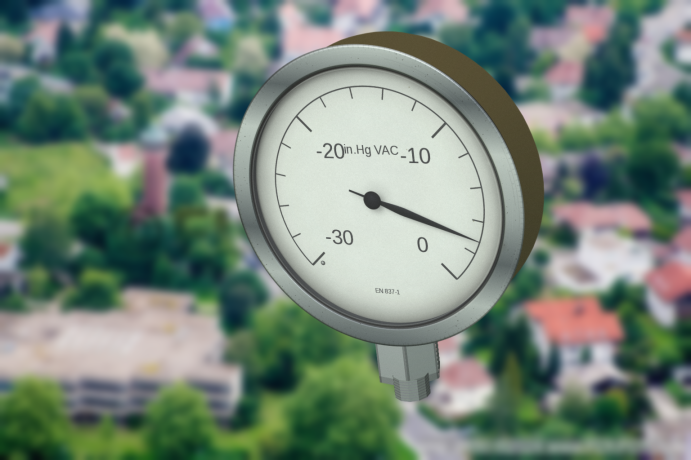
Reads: -3 (inHg)
